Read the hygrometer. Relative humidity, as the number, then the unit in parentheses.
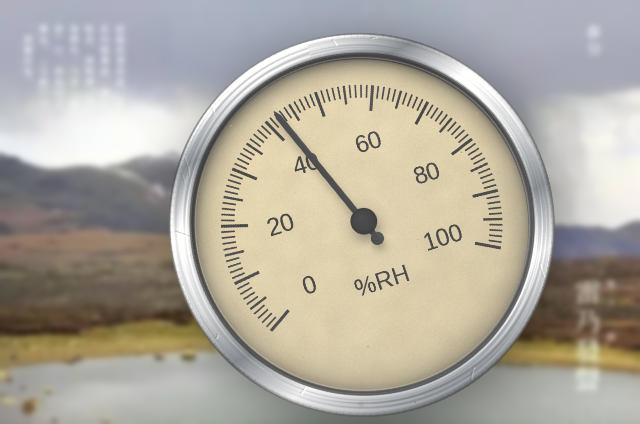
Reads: 42 (%)
